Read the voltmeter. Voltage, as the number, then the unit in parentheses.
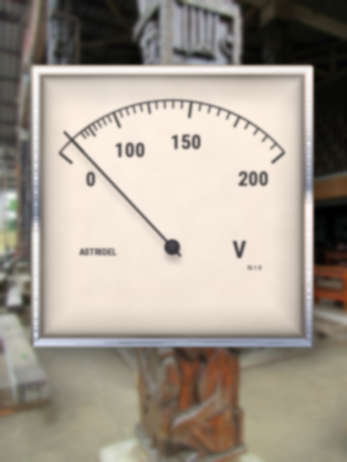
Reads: 50 (V)
